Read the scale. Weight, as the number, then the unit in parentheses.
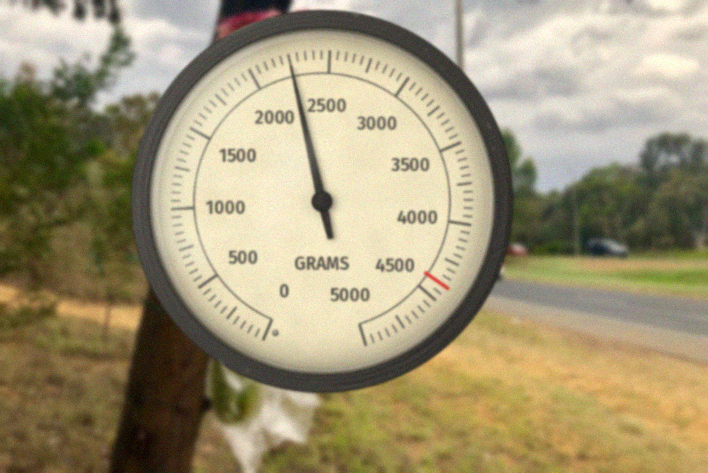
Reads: 2250 (g)
